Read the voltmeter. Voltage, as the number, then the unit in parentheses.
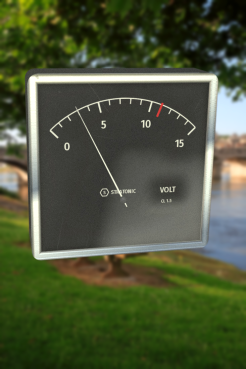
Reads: 3 (V)
